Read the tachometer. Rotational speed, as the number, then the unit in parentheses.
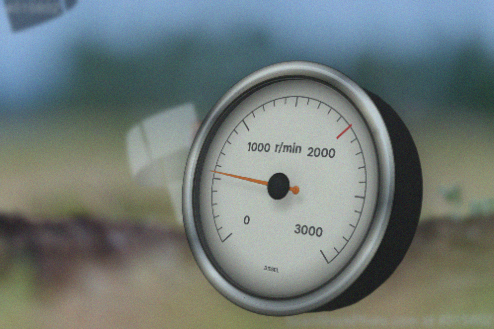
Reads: 550 (rpm)
